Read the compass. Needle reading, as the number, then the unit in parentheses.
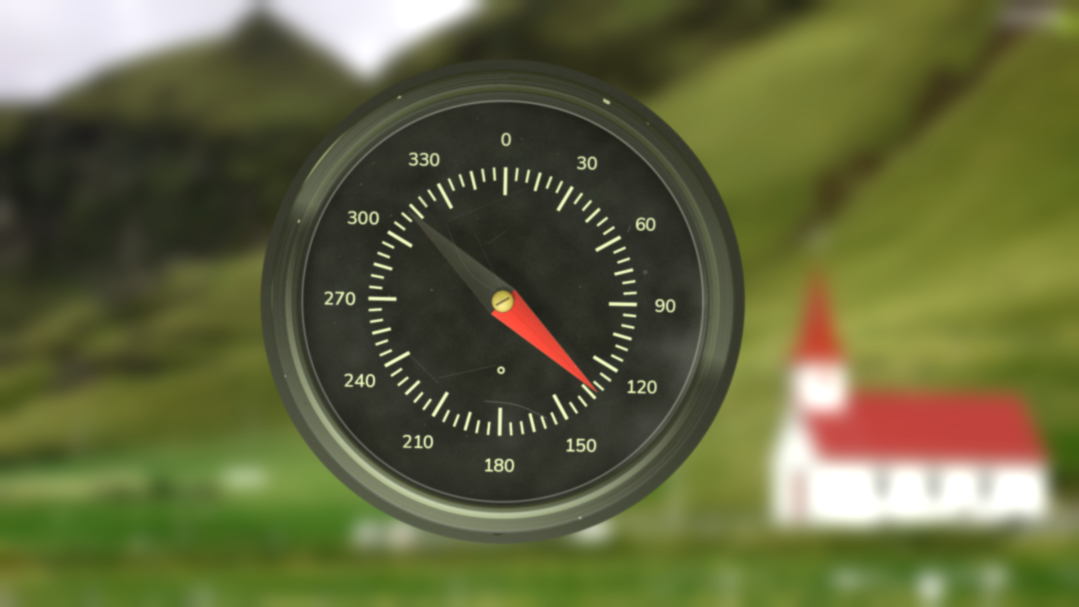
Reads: 132.5 (°)
